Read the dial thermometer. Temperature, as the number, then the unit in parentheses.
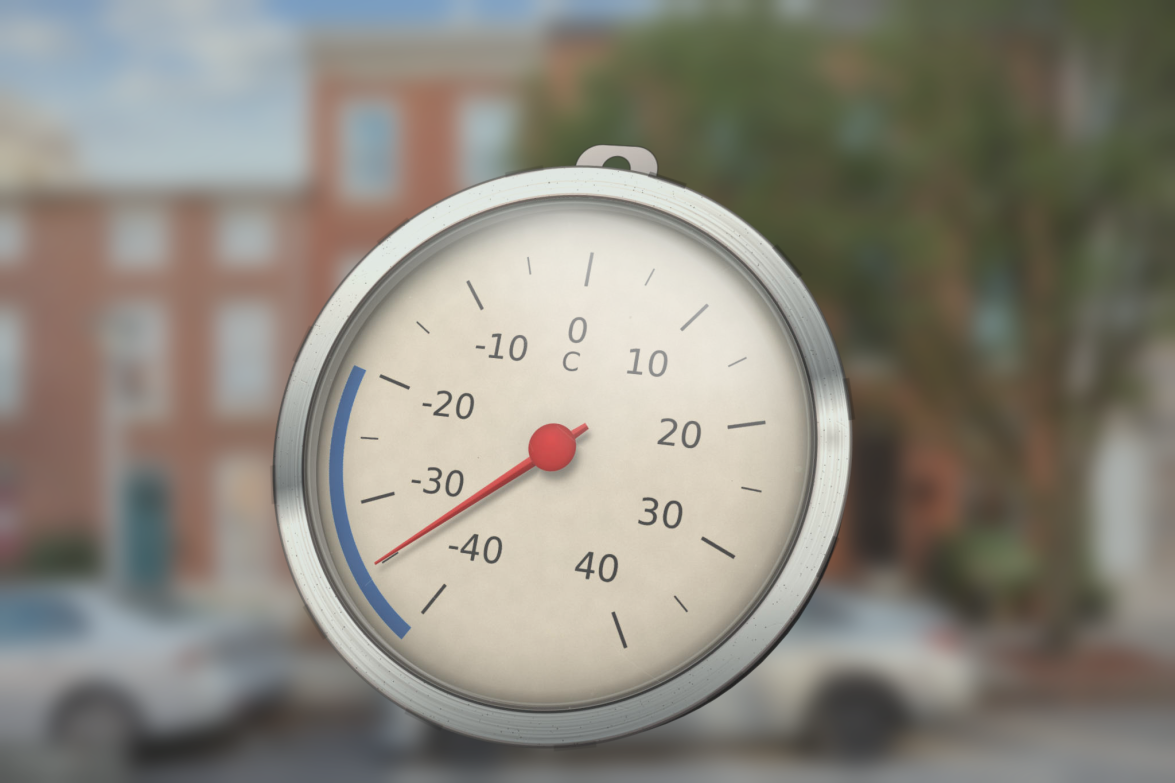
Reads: -35 (°C)
